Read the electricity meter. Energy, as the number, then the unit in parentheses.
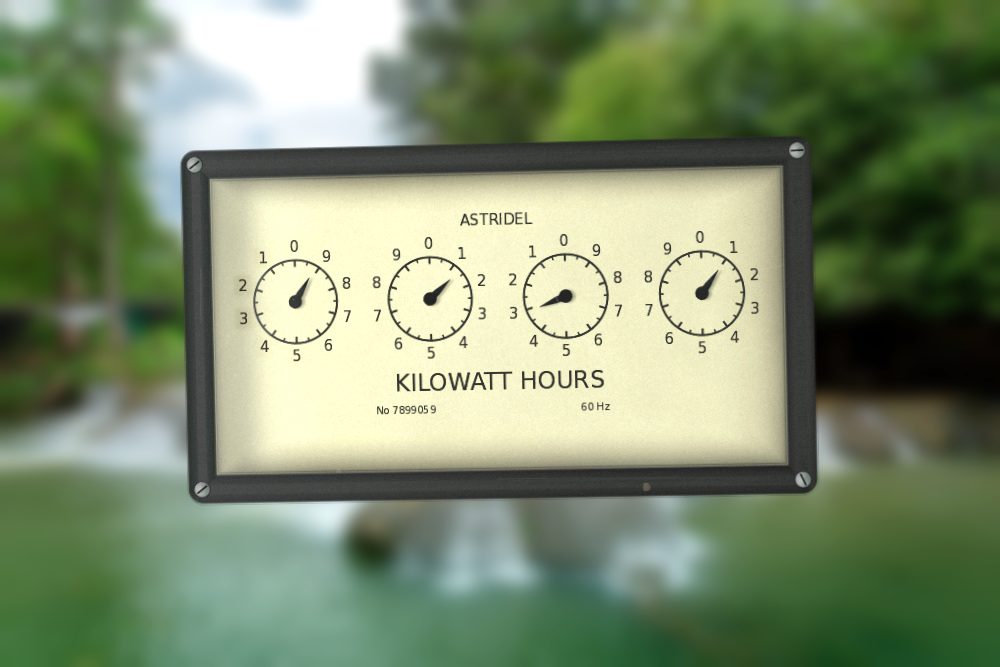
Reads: 9131 (kWh)
